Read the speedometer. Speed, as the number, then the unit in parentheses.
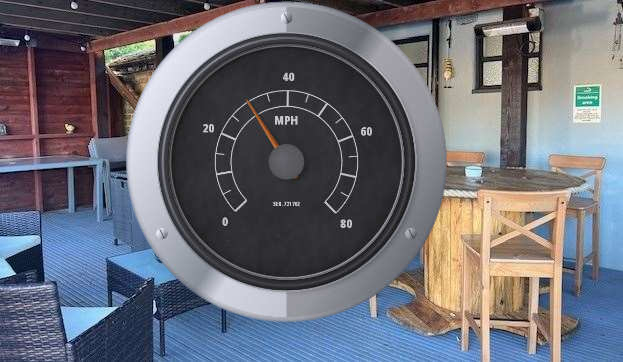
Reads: 30 (mph)
